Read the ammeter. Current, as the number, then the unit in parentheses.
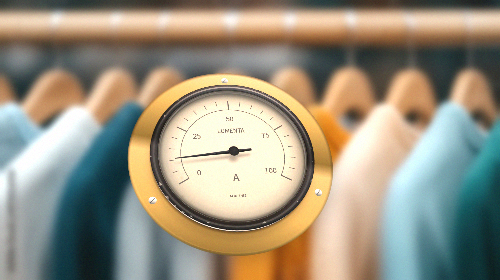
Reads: 10 (A)
